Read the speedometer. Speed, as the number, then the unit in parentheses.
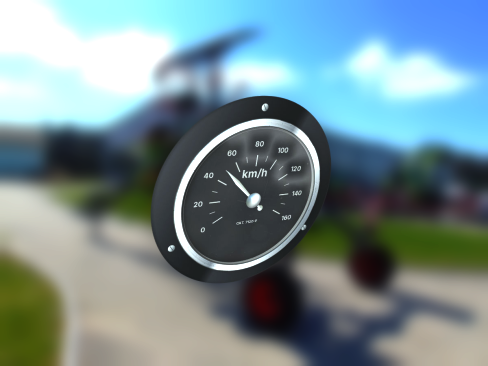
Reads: 50 (km/h)
